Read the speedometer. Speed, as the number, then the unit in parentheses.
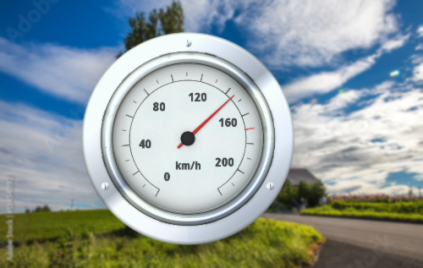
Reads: 145 (km/h)
